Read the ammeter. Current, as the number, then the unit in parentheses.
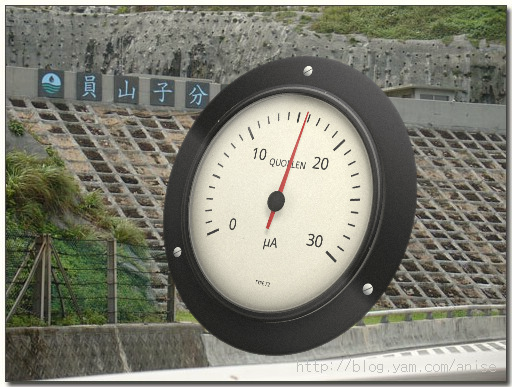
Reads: 16 (µA)
